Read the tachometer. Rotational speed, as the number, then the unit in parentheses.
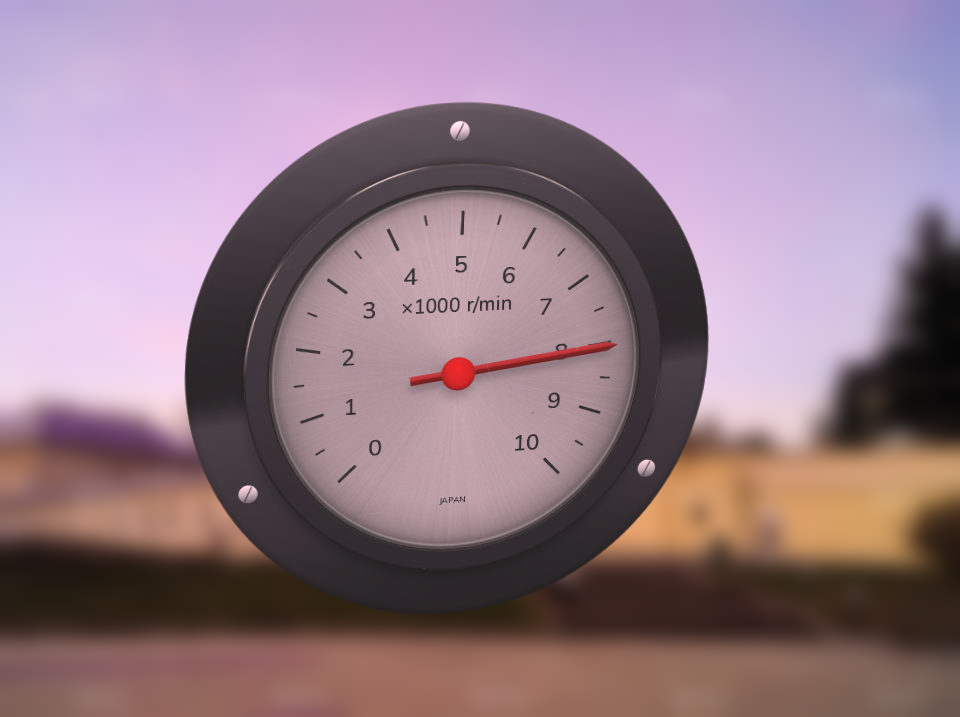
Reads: 8000 (rpm)
